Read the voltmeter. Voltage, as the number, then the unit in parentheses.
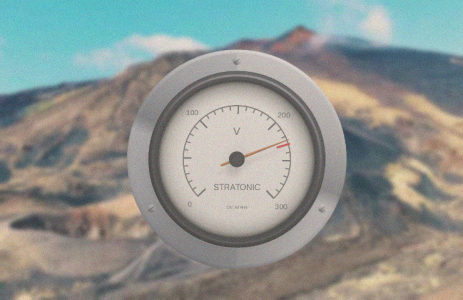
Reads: 225 (V)
